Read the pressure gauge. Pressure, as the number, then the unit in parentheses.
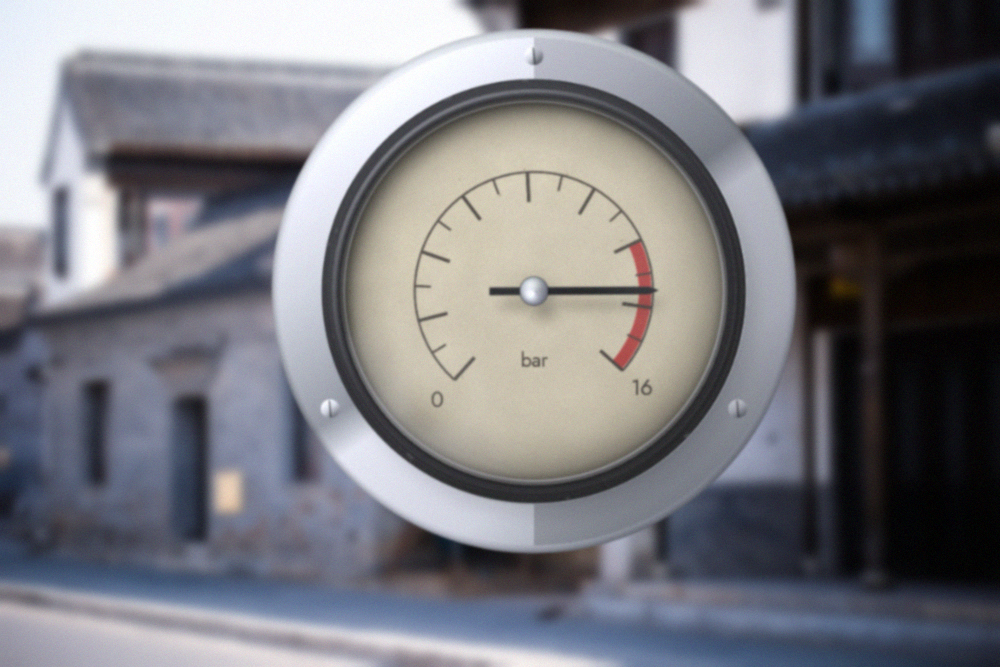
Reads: 13.5 (bar)
